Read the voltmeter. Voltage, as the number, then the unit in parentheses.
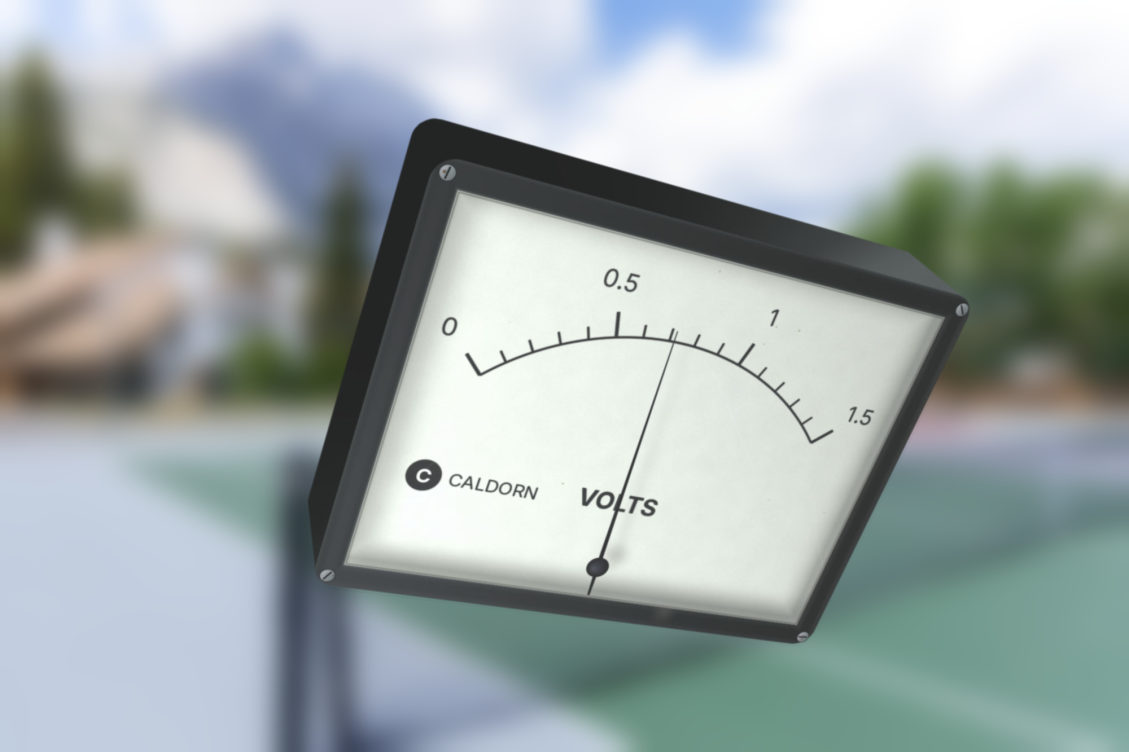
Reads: 0.7 (V)
